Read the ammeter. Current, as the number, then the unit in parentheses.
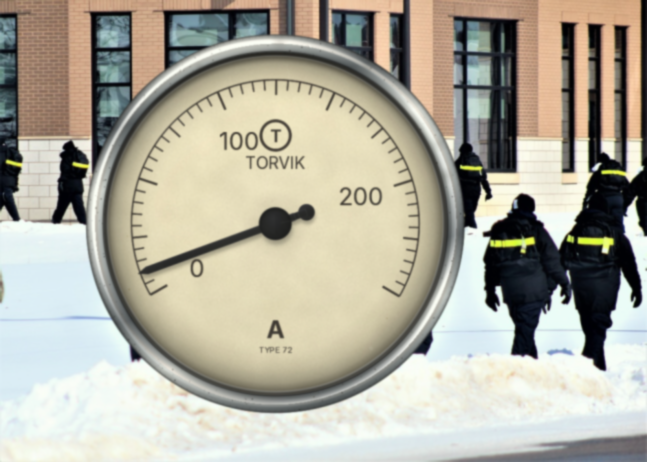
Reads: 10 (A)
